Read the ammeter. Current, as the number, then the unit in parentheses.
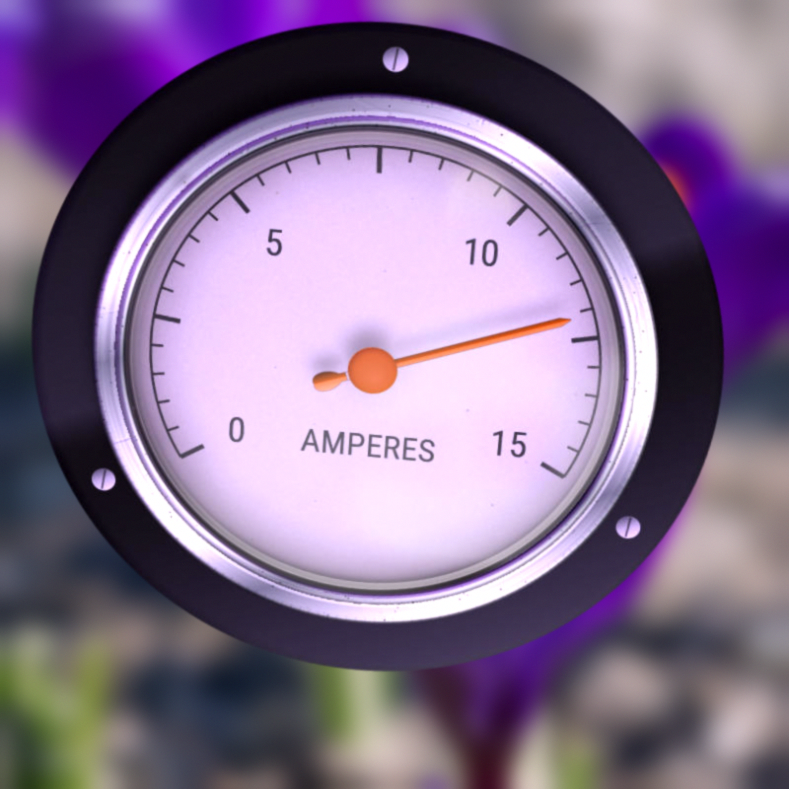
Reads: 12 (A)
